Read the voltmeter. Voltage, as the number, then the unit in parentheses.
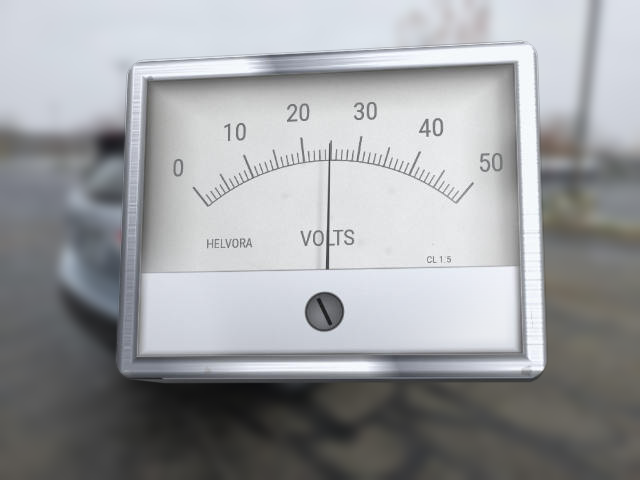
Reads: 25 (V)
